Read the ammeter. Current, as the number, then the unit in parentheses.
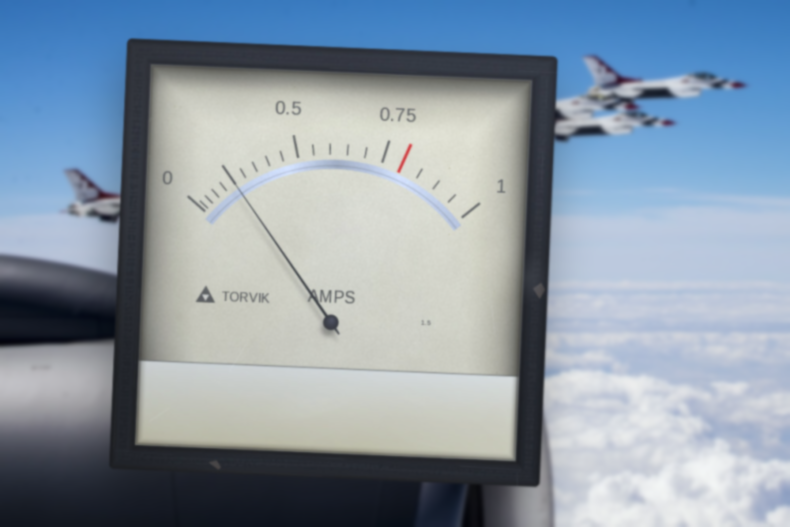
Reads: 0.25 (A)
